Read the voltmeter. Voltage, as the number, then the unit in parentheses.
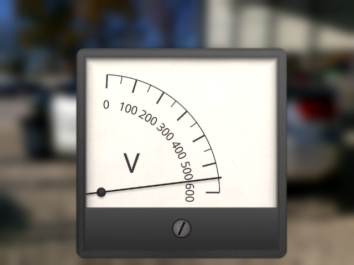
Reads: 550 (V)
